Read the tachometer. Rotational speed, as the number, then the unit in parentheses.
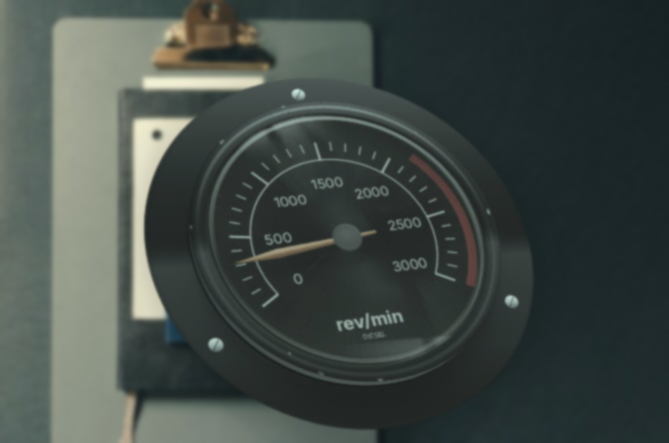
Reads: 300 (rpm)
